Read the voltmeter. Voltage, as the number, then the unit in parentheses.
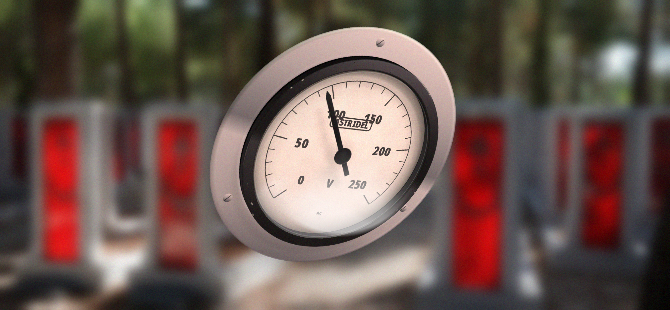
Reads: 95 (V)
